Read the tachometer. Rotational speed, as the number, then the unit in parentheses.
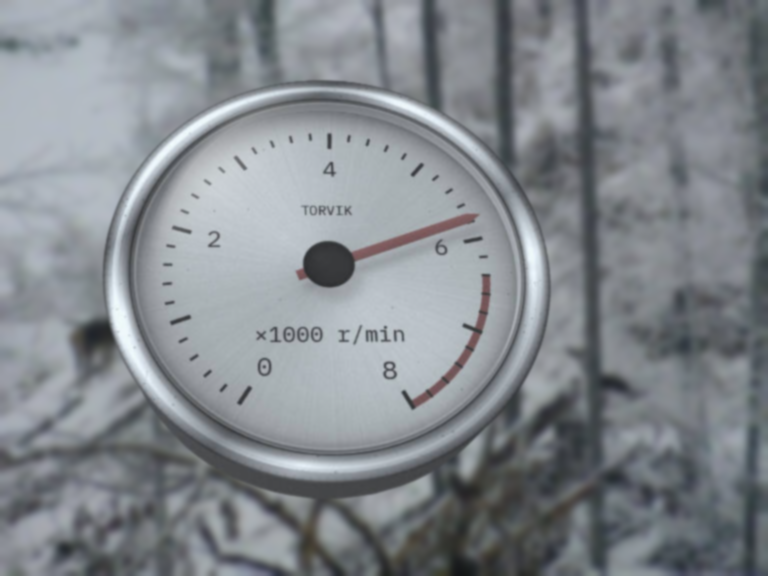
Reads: 5800 (rpm)
